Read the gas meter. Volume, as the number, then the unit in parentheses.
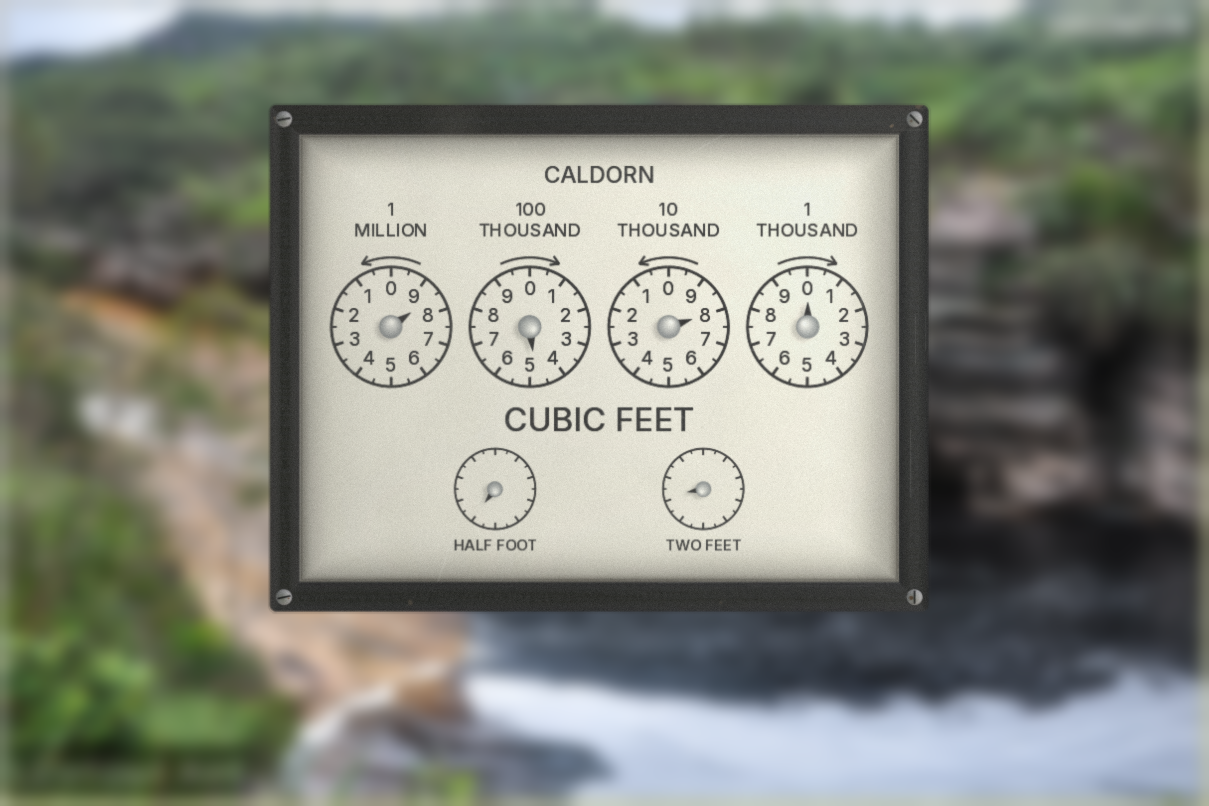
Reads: 848000 (ft³)
